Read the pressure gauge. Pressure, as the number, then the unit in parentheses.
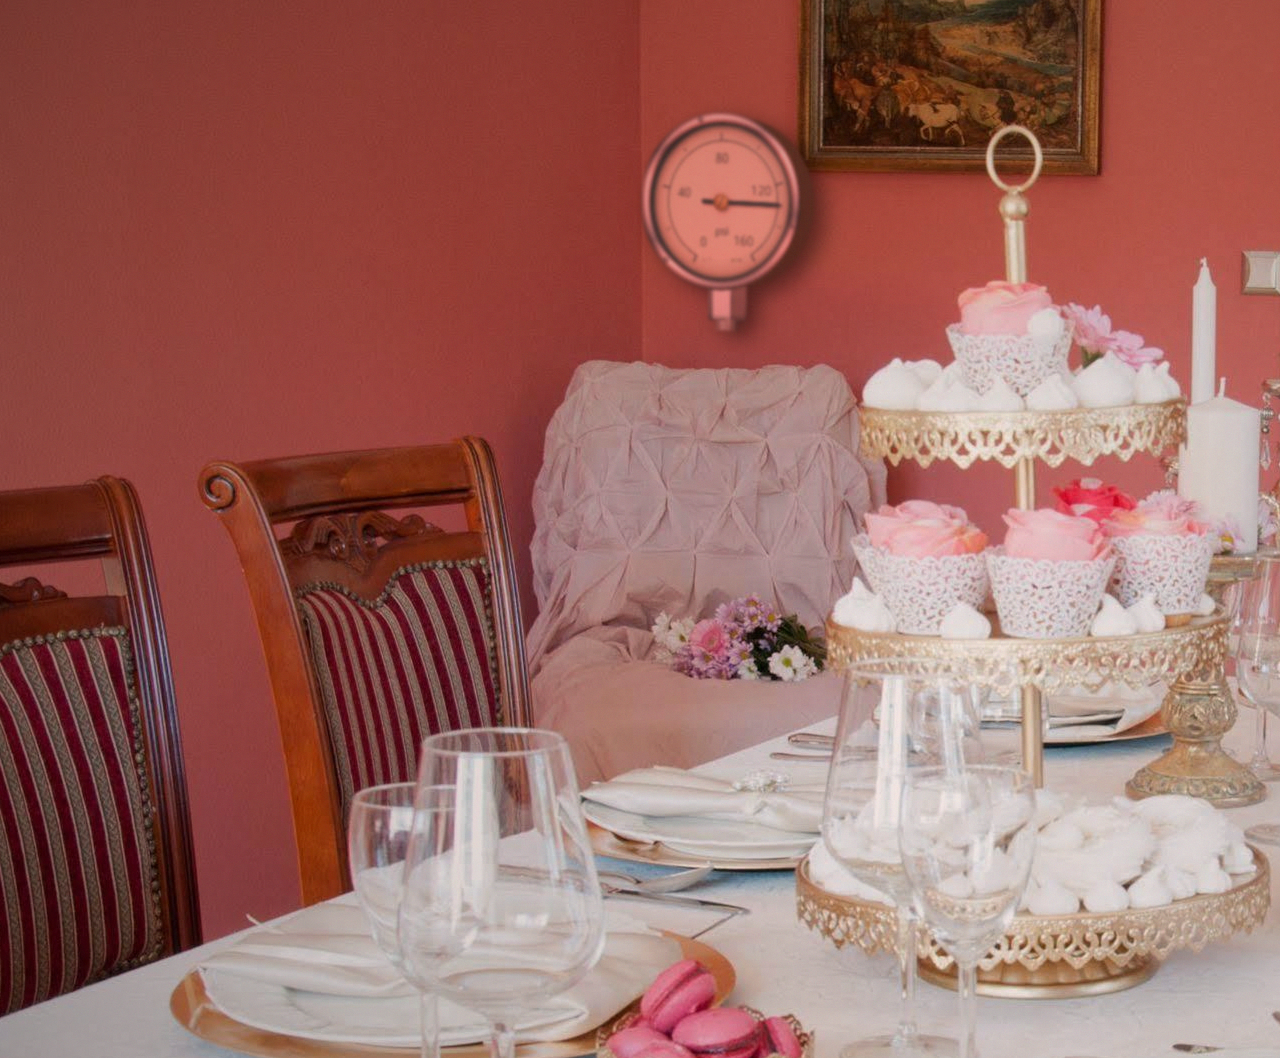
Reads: 130 (psi)
